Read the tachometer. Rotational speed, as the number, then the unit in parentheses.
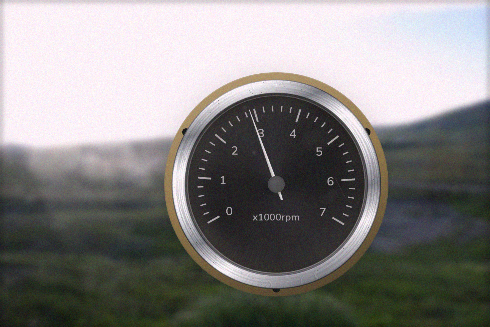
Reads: 2900 (rpm)
